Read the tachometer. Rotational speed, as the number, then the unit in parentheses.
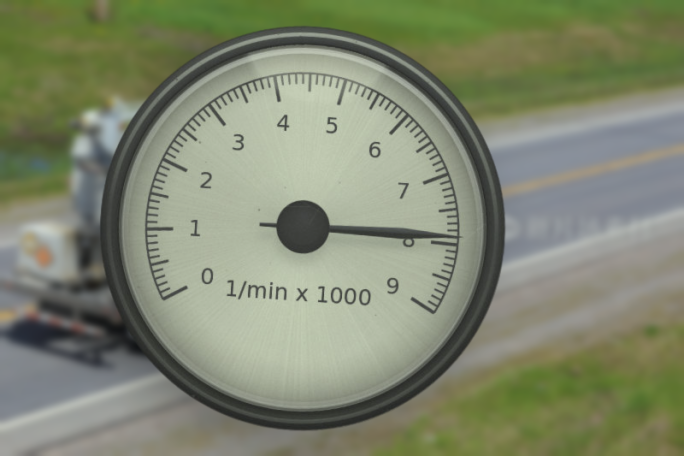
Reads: 7900 (rpm)
